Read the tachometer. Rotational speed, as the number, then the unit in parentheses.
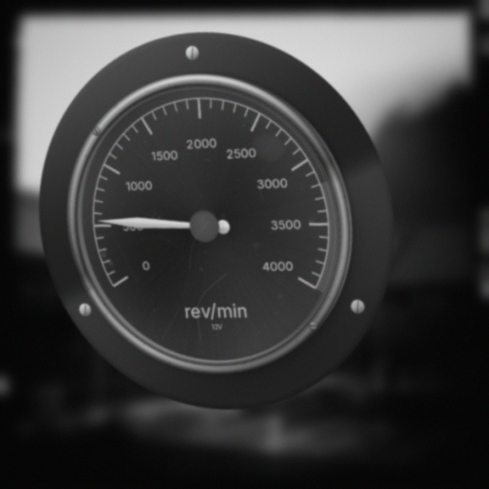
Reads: 550 (rpm)
